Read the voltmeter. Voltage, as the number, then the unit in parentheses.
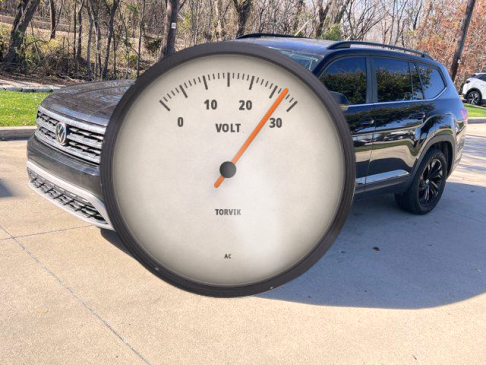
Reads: 27 (V)
